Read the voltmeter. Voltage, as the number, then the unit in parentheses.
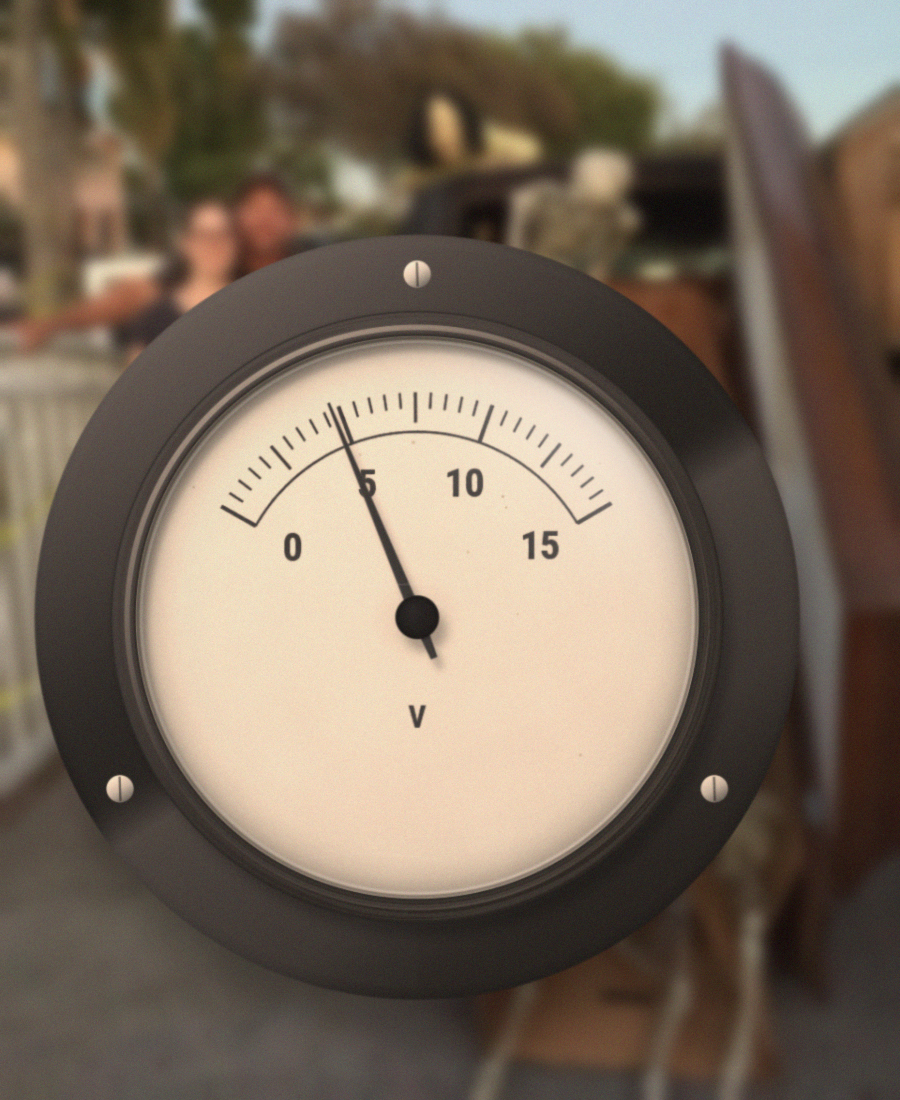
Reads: 4.75 (V)
